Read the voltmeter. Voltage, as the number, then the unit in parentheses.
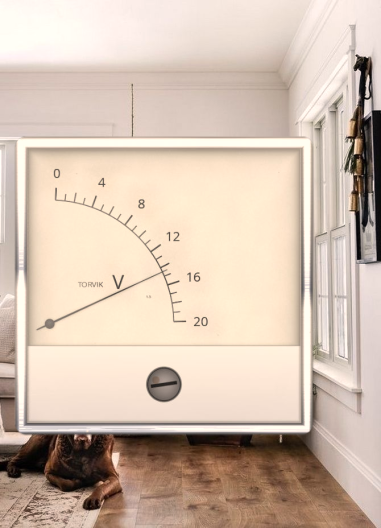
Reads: 14.5 (V)
